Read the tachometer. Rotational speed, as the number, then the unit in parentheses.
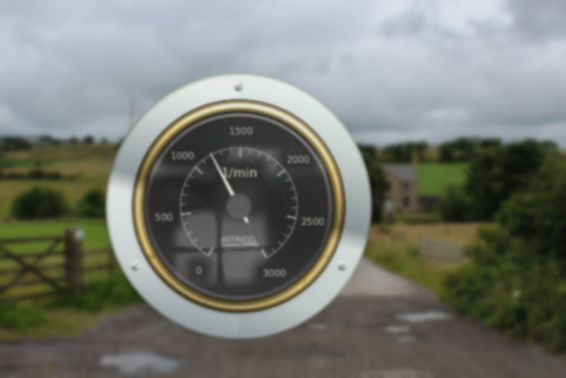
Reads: 1200 (rpm)
